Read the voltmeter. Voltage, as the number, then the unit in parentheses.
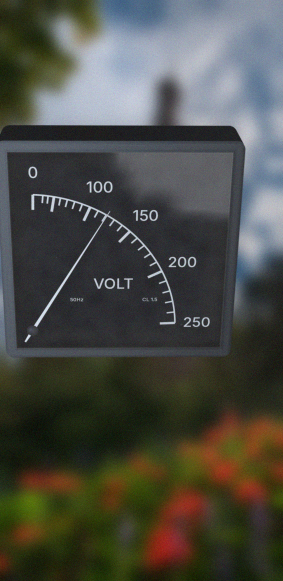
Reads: 120 (V)
